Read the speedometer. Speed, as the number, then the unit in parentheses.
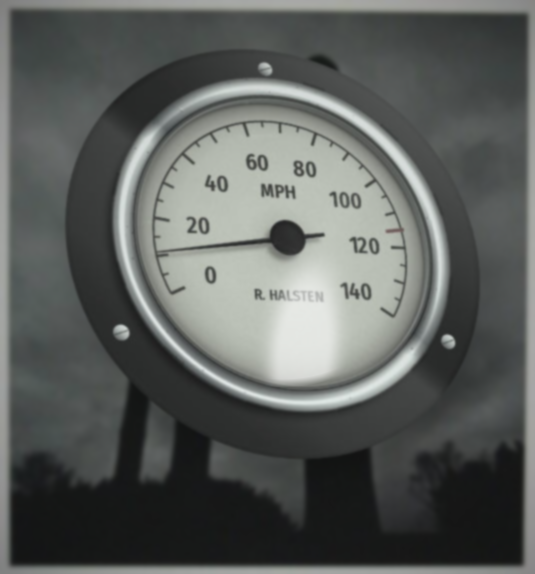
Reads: 10 (mph)
